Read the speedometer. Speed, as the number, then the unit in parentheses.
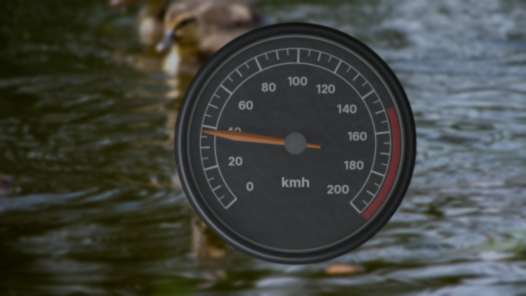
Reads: 37.5 (km/h)
